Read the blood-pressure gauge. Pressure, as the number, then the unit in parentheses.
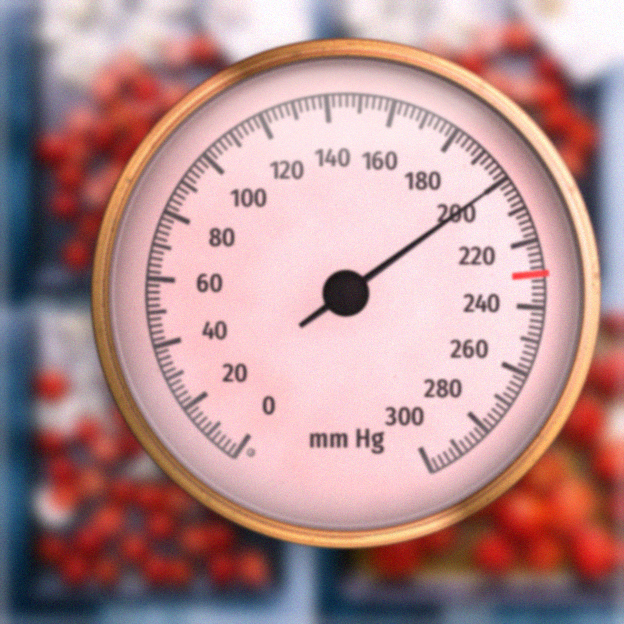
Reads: 200 (mmHg)
